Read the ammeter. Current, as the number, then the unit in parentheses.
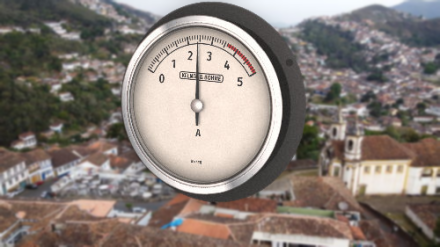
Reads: 2.5 (A)
